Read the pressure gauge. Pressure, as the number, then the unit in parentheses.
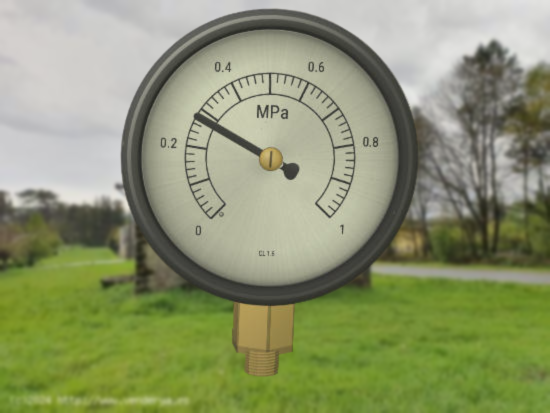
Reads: 0.28 (MPa)
